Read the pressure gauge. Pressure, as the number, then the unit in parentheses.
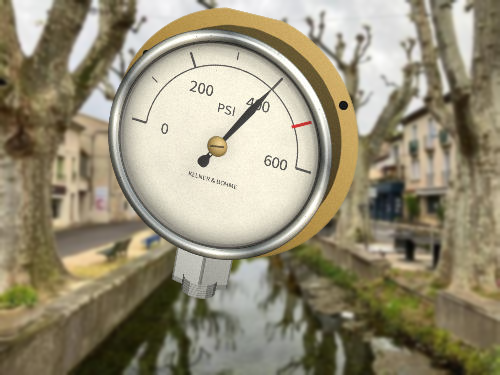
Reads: 400 (psi)
